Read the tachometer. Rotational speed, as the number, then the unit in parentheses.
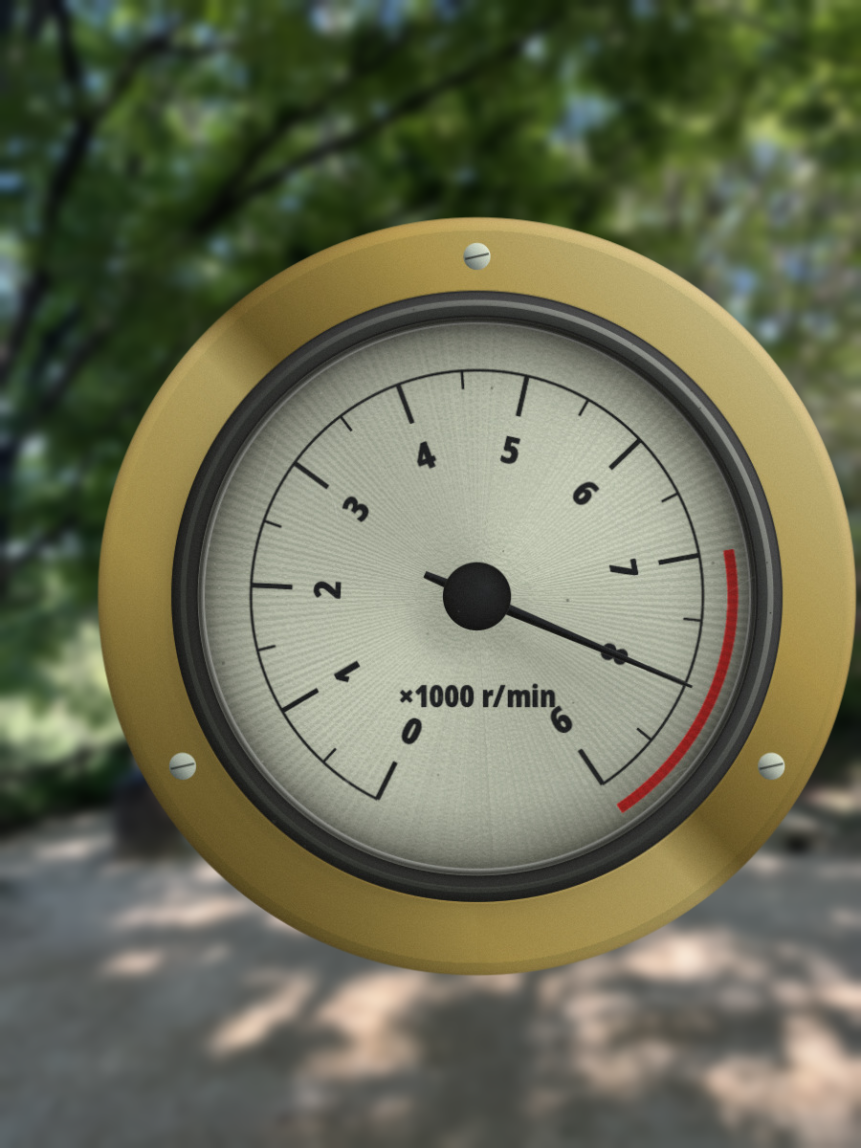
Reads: 8000 (rpm)
